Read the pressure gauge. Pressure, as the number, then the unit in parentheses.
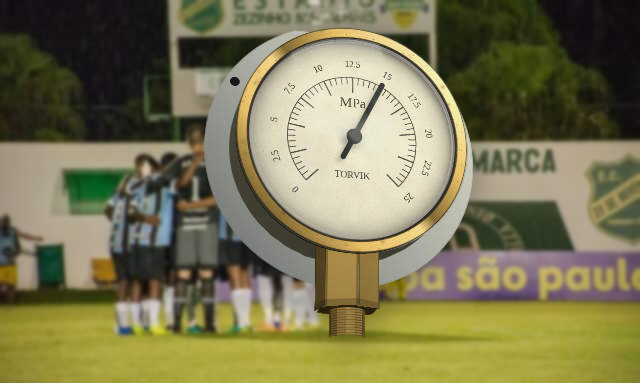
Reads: 15 (MPa)
